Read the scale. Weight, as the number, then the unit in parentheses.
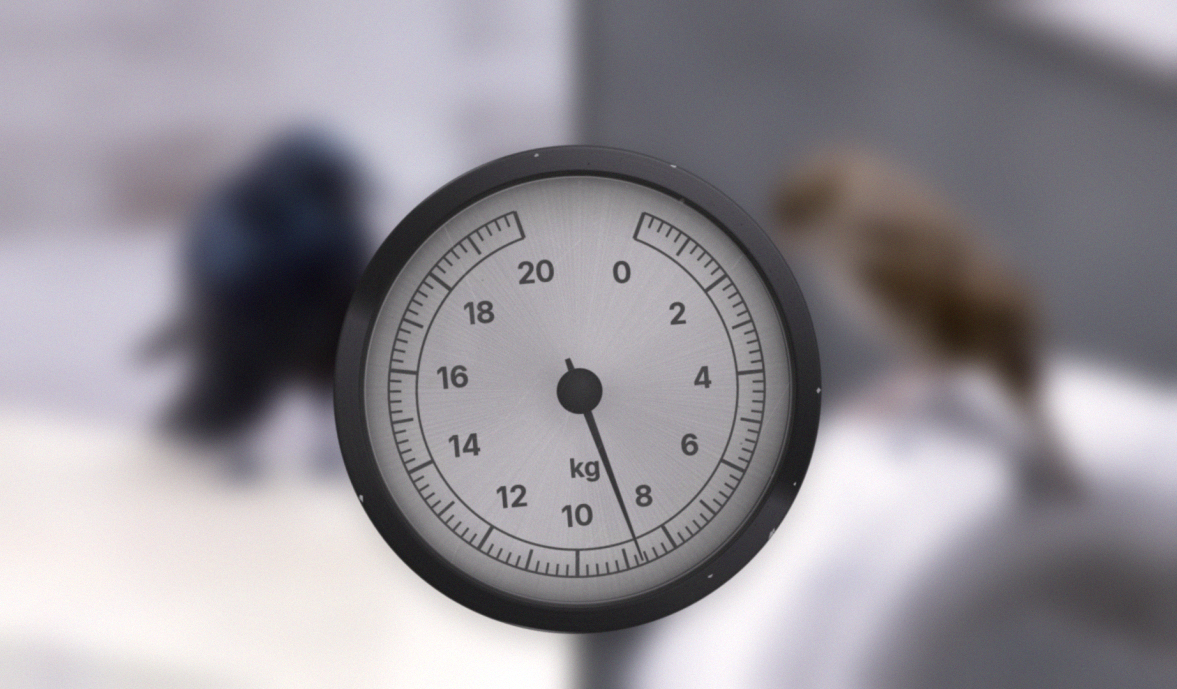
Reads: 8.7 (kg)
